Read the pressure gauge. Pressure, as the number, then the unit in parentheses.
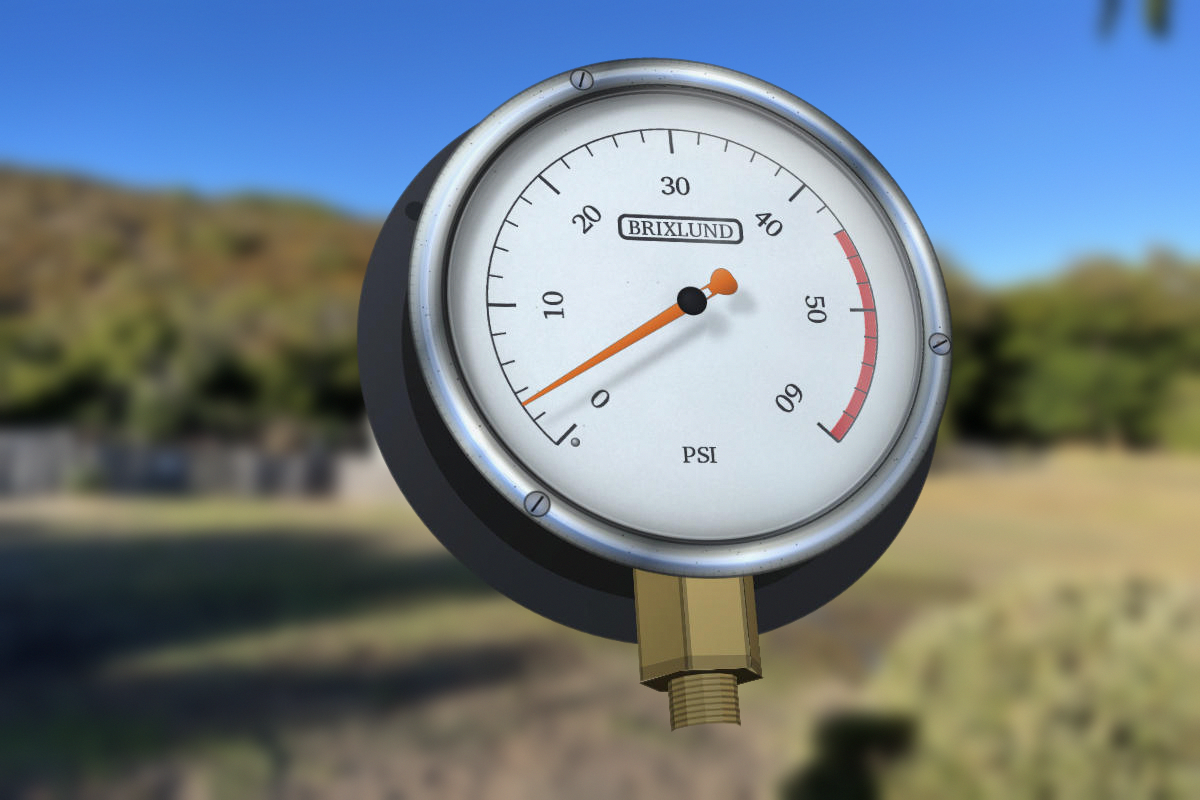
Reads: 3 (psi)
